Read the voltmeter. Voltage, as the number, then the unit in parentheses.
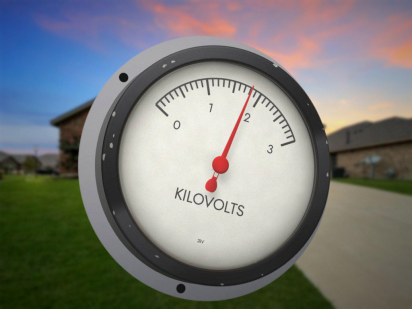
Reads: 1.8 (kV)
